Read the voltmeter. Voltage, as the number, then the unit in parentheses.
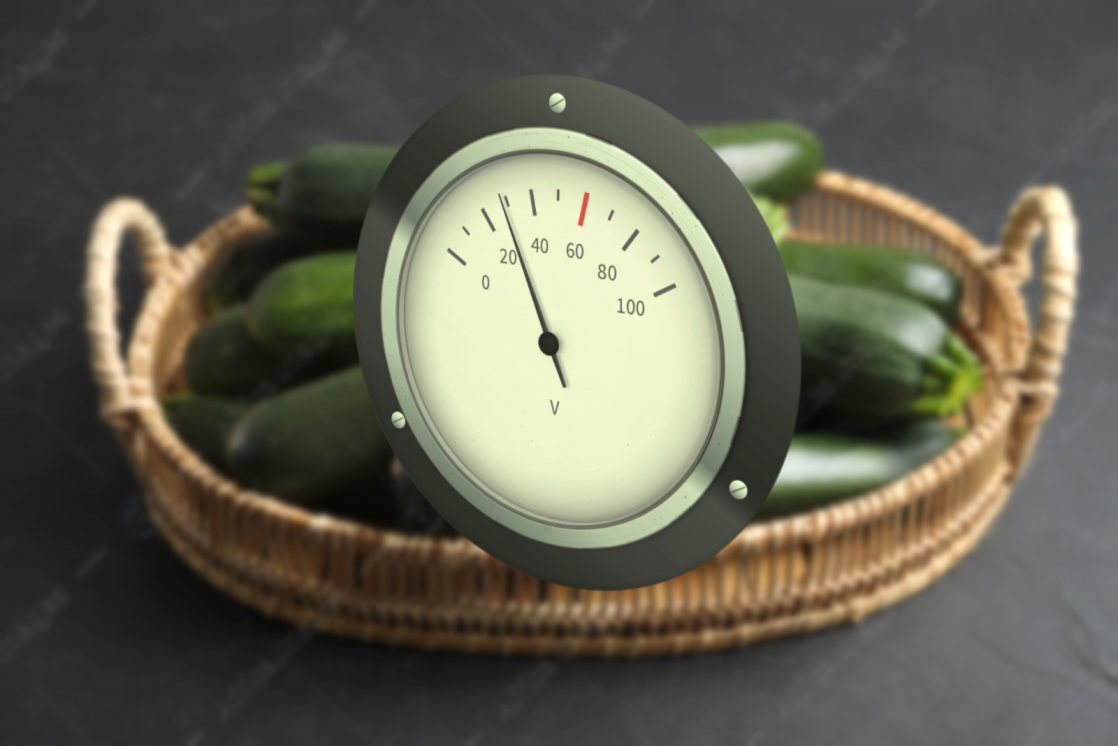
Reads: 30 (V)
